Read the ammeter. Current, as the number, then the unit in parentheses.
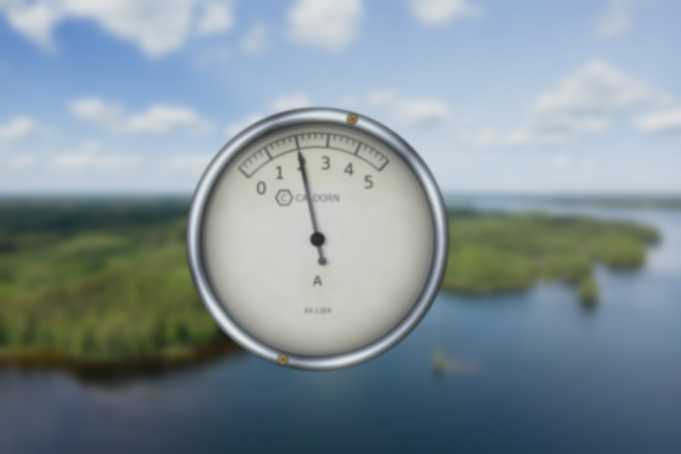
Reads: 2 (A)
